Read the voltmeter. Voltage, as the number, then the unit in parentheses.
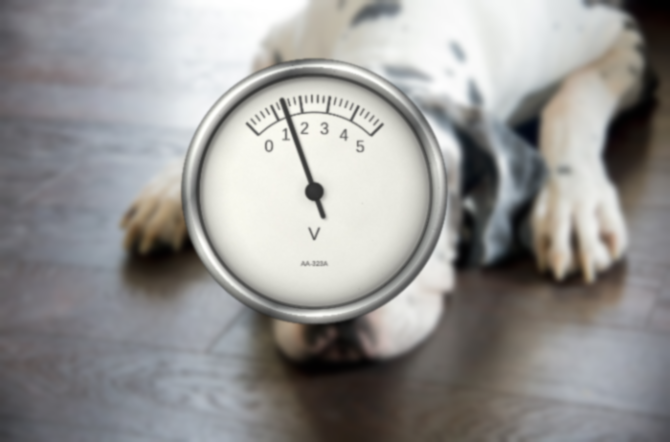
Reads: 1.4 (V)
